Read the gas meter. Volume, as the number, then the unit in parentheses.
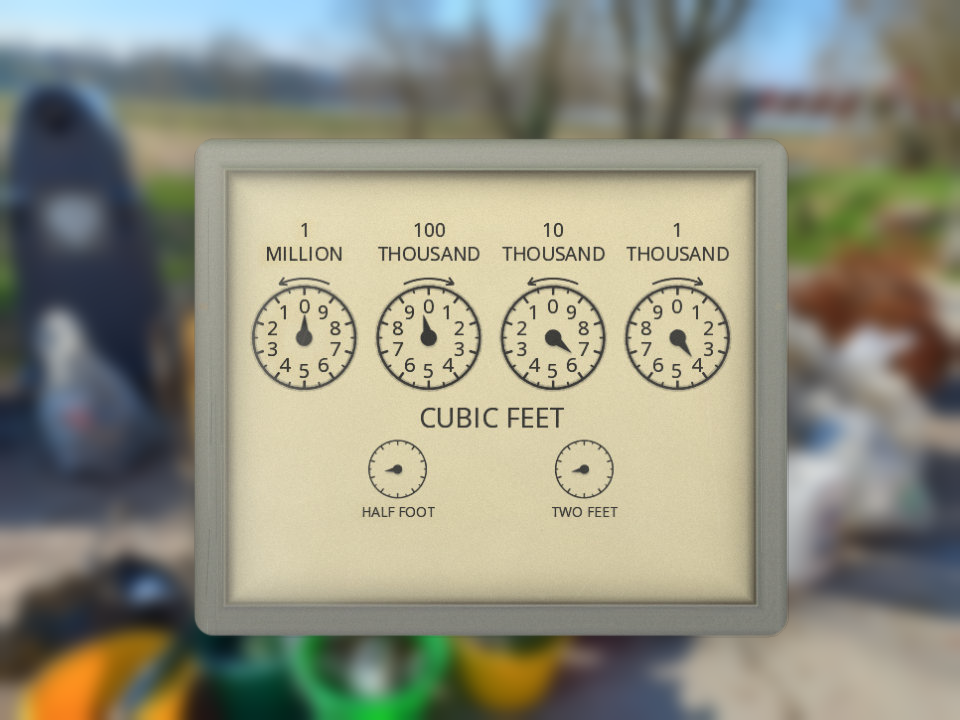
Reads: 996400 (ft³)
